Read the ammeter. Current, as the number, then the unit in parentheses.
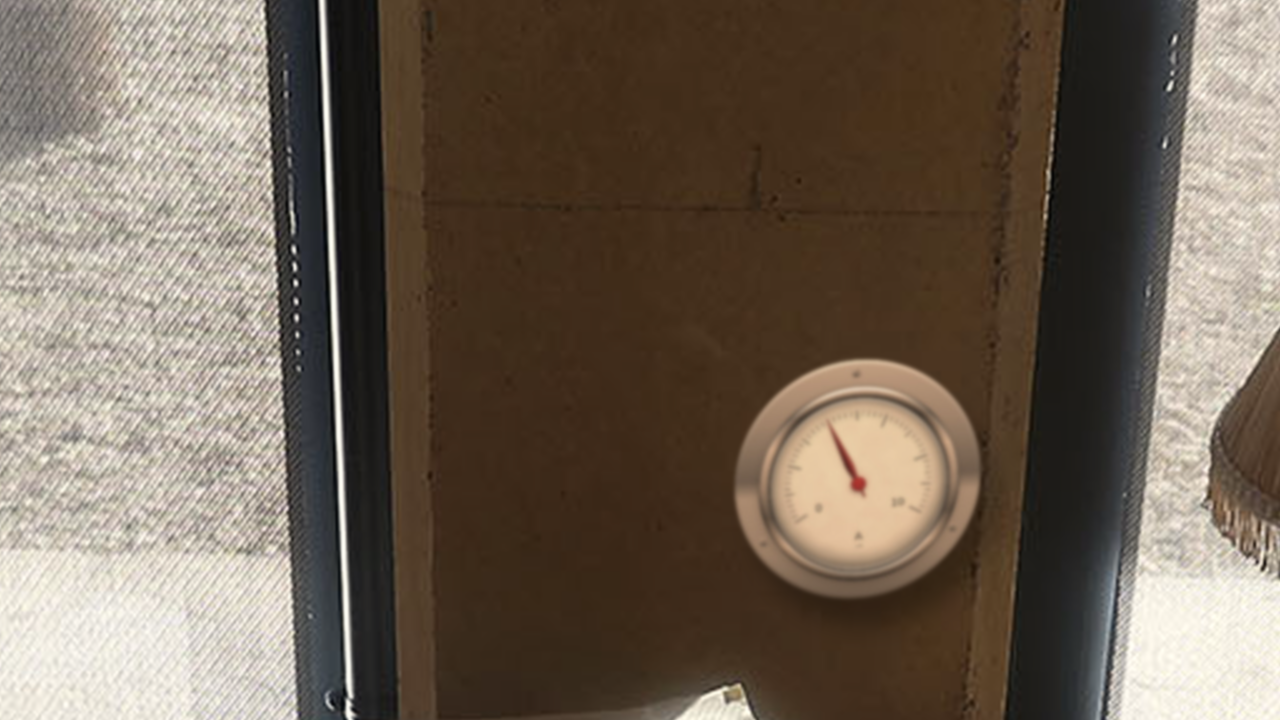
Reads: 4 (A)
